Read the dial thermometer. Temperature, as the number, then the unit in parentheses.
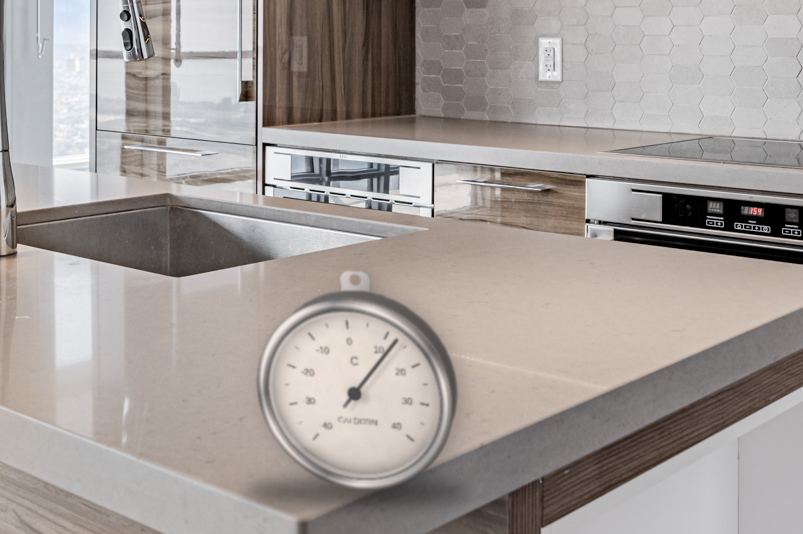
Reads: 12.5 (°C)
